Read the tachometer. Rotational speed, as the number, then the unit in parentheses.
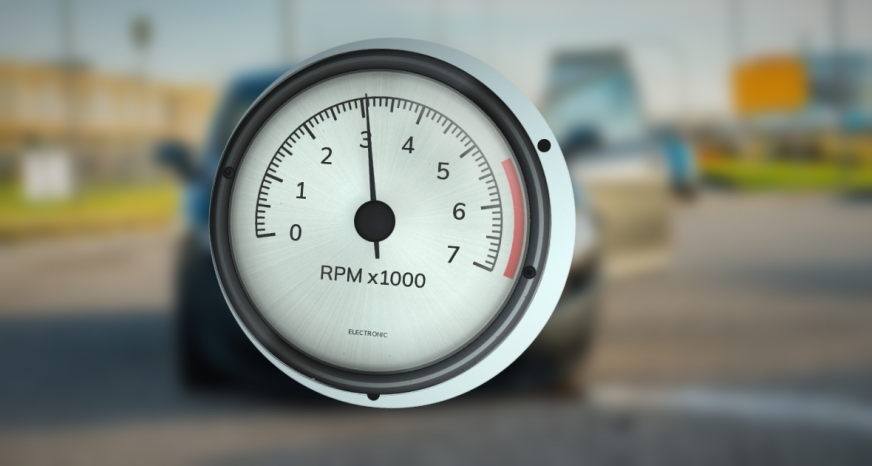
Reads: 3100 (rpm)
